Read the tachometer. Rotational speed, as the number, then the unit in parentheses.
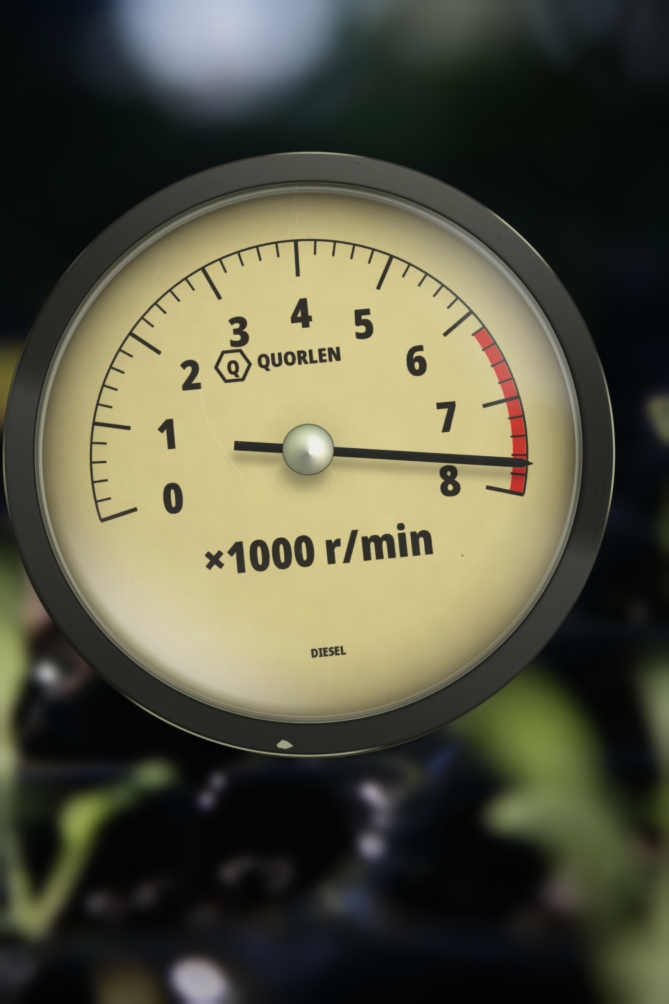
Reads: 7700 (rpm)
